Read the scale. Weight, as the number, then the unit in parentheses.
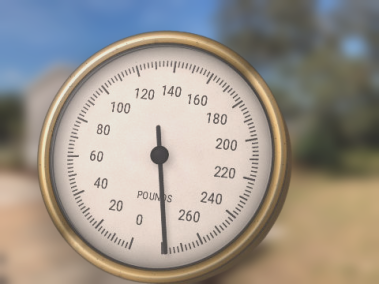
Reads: 278 (lb)
